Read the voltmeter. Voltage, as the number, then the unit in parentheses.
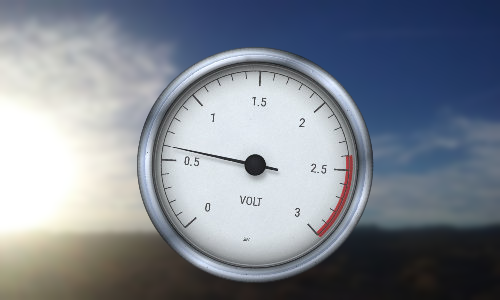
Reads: 0.6 (V)
